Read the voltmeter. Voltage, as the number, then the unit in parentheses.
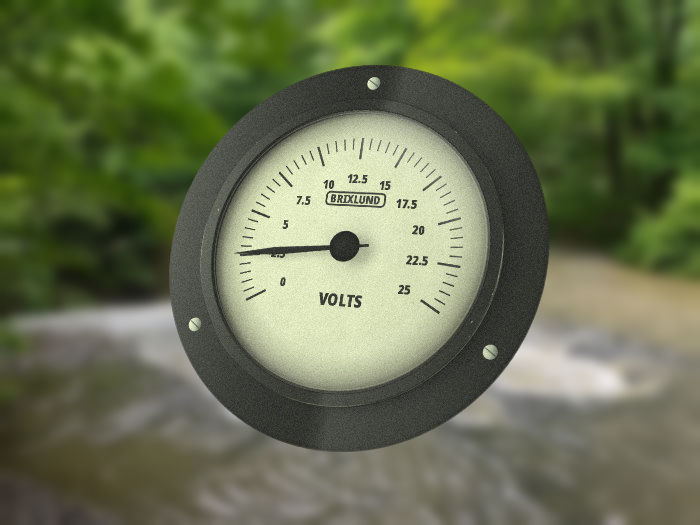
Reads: 2.5 (V)
